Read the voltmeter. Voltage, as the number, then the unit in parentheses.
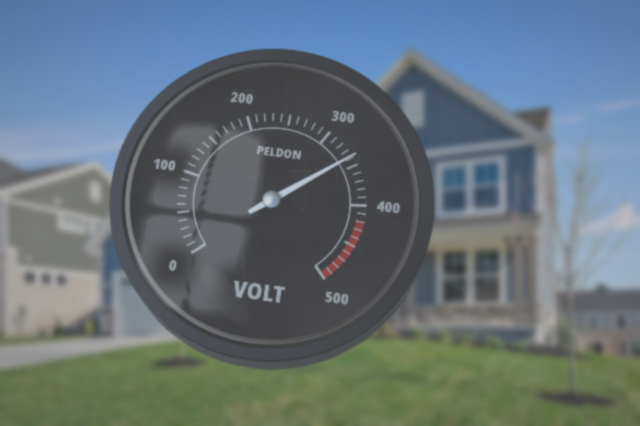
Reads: 340 (V)
